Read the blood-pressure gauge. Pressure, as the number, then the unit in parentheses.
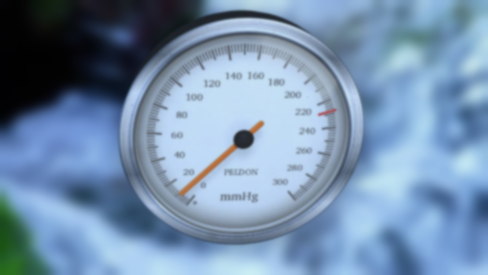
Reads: 10 (mmHg)
